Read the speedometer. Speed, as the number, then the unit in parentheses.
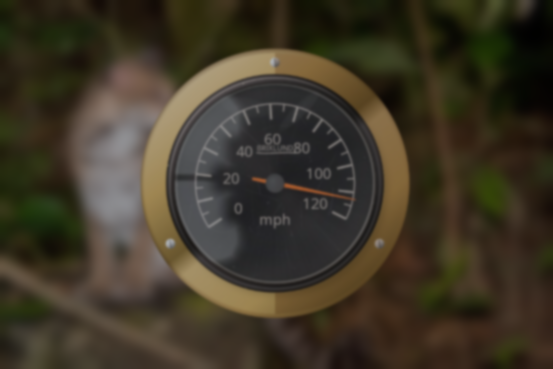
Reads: 112.5 (mph)
